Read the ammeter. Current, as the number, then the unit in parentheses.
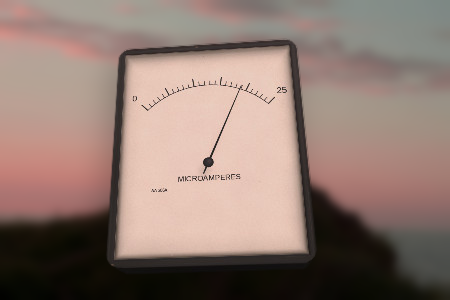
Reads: 19 (µA)
